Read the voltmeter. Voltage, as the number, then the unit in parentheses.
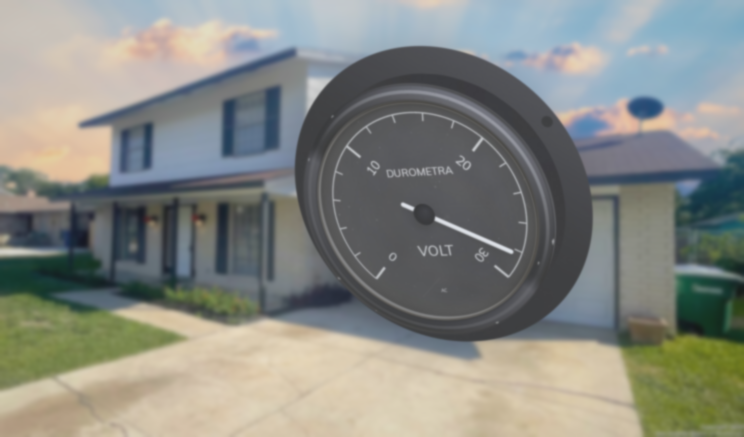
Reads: 28 (V)
